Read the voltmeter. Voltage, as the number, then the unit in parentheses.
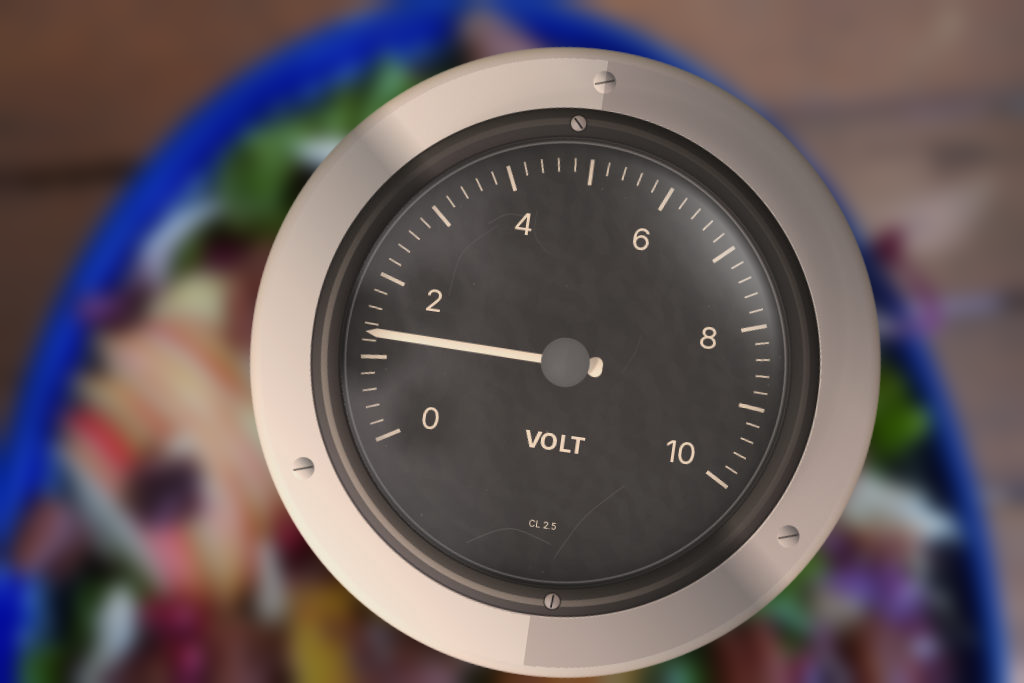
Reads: 1.3 (V)
